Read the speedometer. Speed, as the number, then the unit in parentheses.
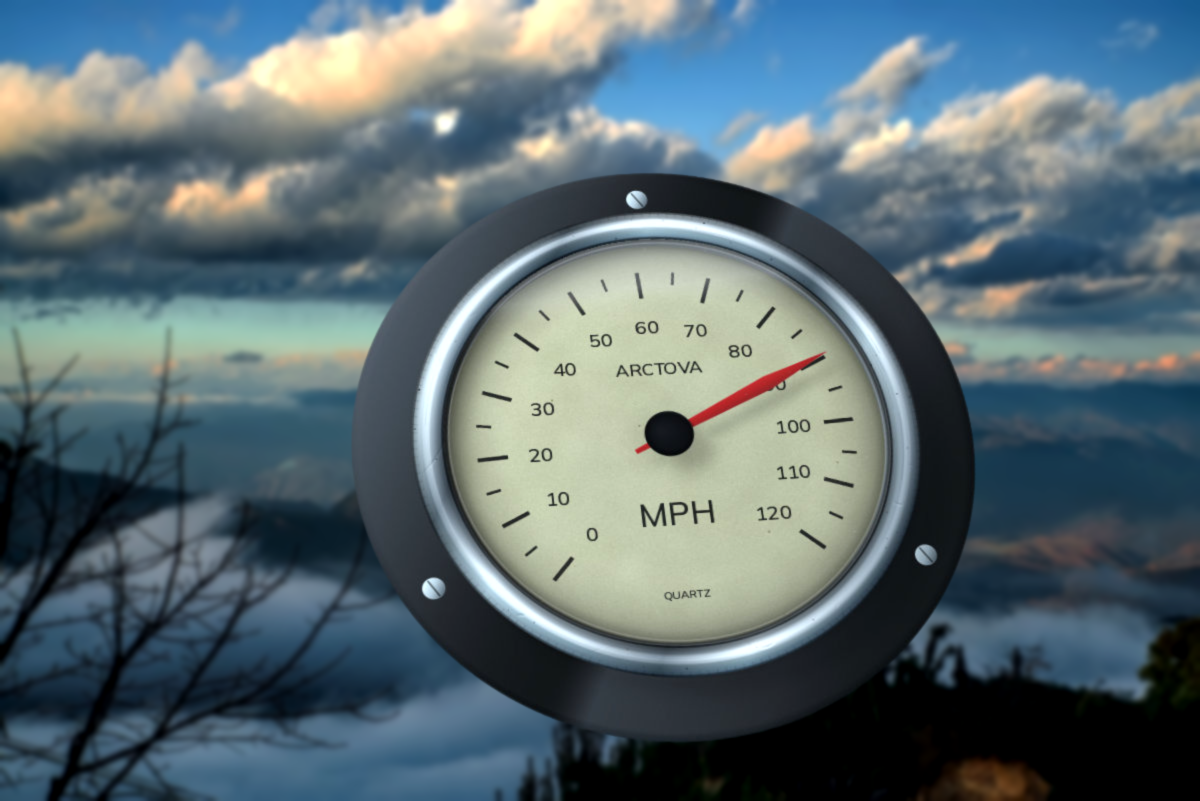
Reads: 90 (mph)
